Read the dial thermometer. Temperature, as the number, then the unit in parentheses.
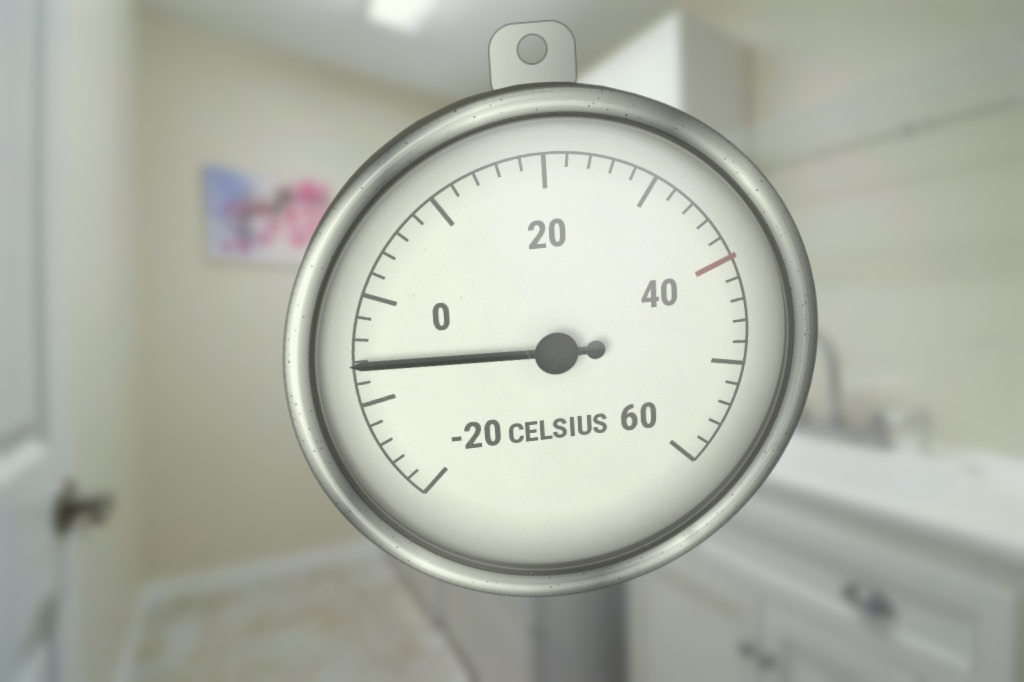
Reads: -6 (°C)
